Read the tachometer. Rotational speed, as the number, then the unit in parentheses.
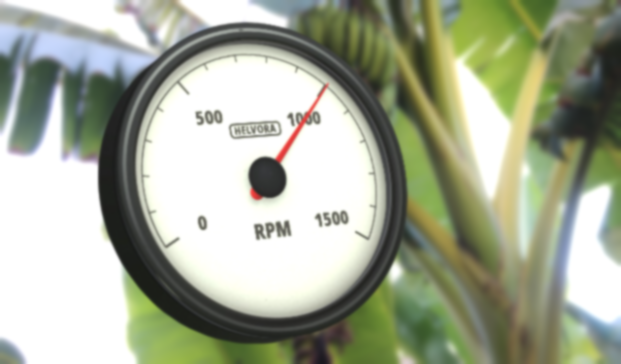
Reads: 1000 (rpm)
